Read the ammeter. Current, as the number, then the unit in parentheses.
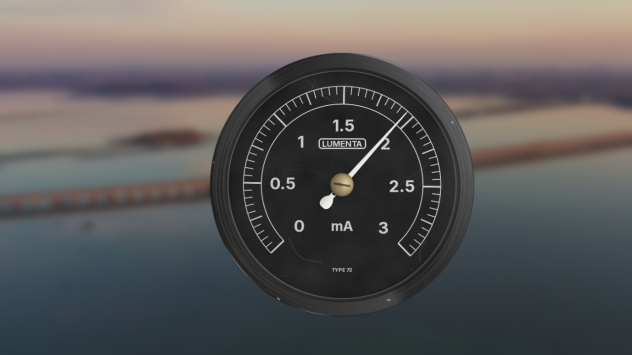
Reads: 1.95 (mA)
